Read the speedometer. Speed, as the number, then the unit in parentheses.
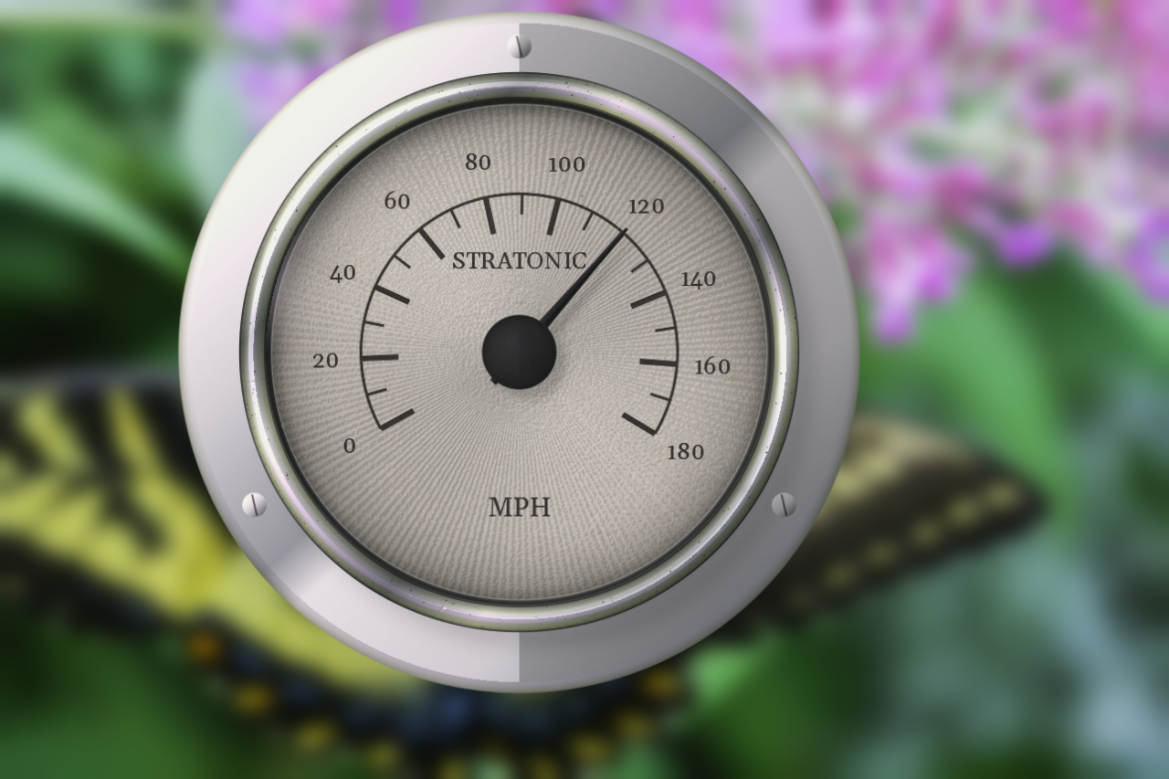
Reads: 120 (mph)
